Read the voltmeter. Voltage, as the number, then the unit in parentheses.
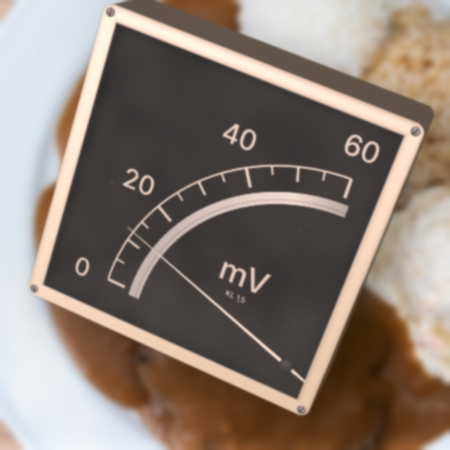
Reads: 12.5 (mV)
